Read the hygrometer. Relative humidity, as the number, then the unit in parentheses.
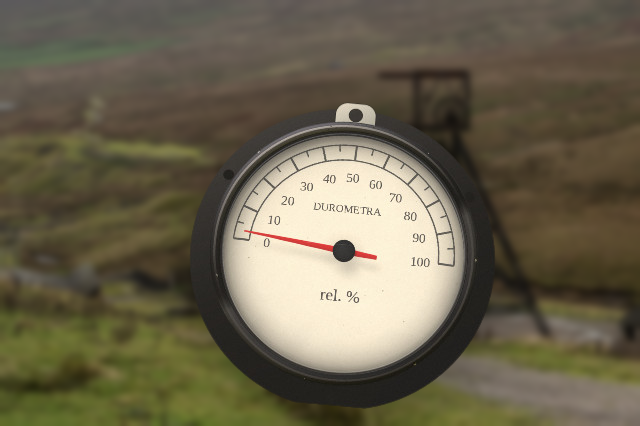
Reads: 2.5 (%)
